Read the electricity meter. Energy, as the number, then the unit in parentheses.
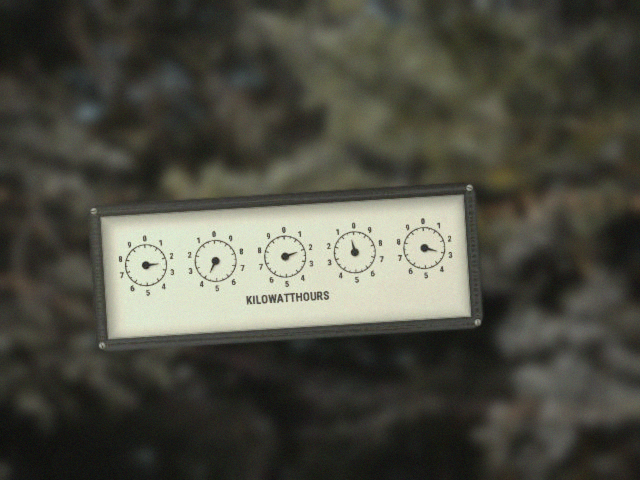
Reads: 24203 (kWh)
